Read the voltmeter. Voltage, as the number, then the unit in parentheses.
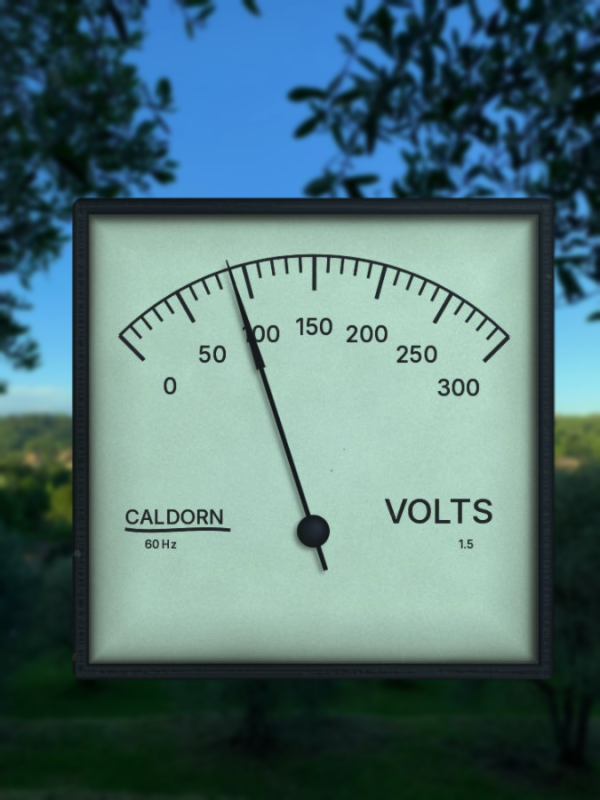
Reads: 90 (V)
